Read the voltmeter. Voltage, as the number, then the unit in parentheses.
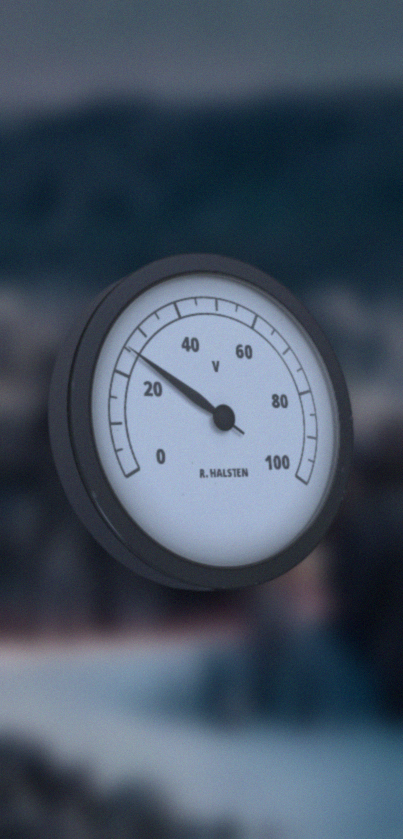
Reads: 25 (V)
